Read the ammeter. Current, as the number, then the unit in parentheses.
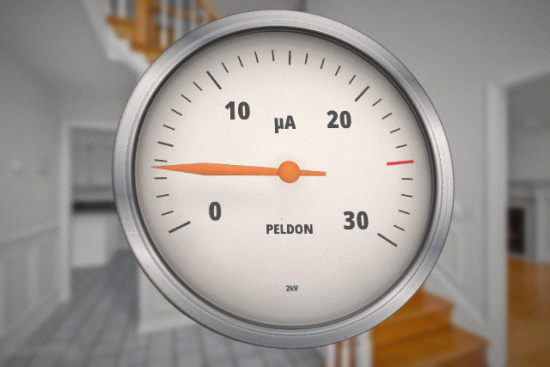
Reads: 3.5 (µA)
